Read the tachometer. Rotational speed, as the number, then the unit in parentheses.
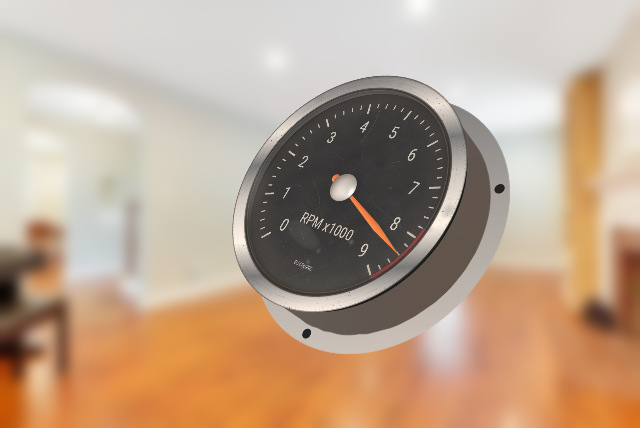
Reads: 8400 (rpm)
